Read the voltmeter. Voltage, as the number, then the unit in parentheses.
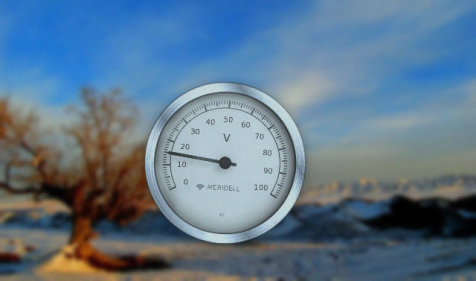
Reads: 15 (V)
